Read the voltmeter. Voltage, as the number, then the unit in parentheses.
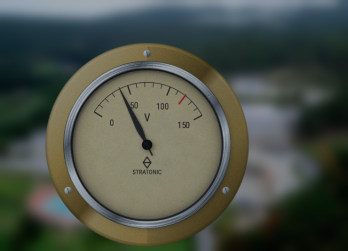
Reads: 40 (V)
